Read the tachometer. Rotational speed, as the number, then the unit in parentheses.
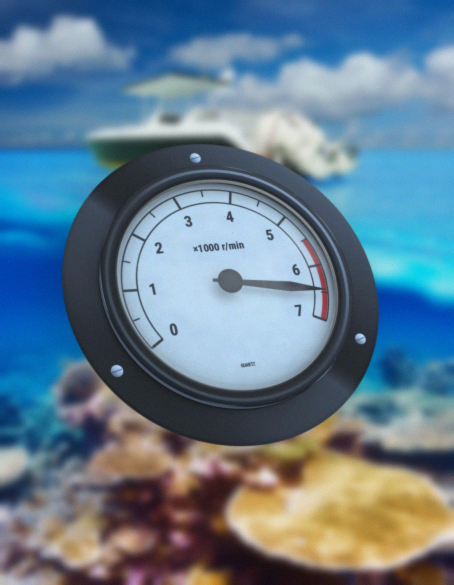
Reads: 6500 (rpm)
